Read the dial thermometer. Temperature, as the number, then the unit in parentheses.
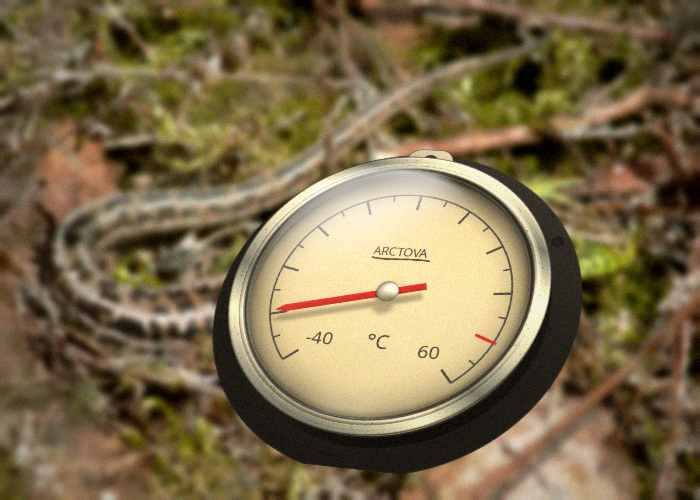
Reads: -30 (°C)
